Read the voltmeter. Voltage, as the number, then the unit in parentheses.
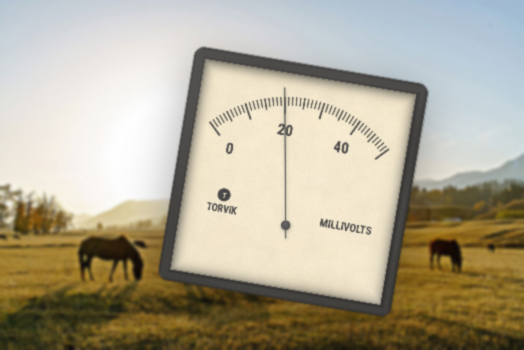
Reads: 20 (mV)
